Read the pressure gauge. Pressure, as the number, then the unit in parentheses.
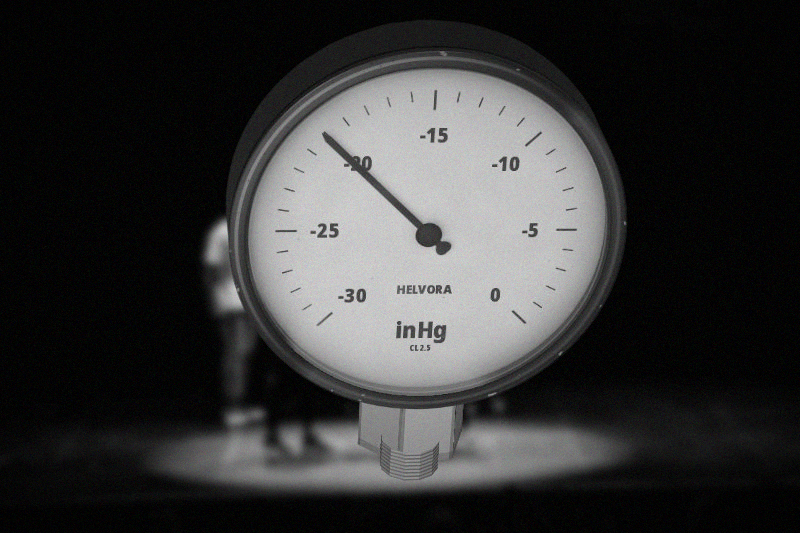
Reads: -20 (inHg)
